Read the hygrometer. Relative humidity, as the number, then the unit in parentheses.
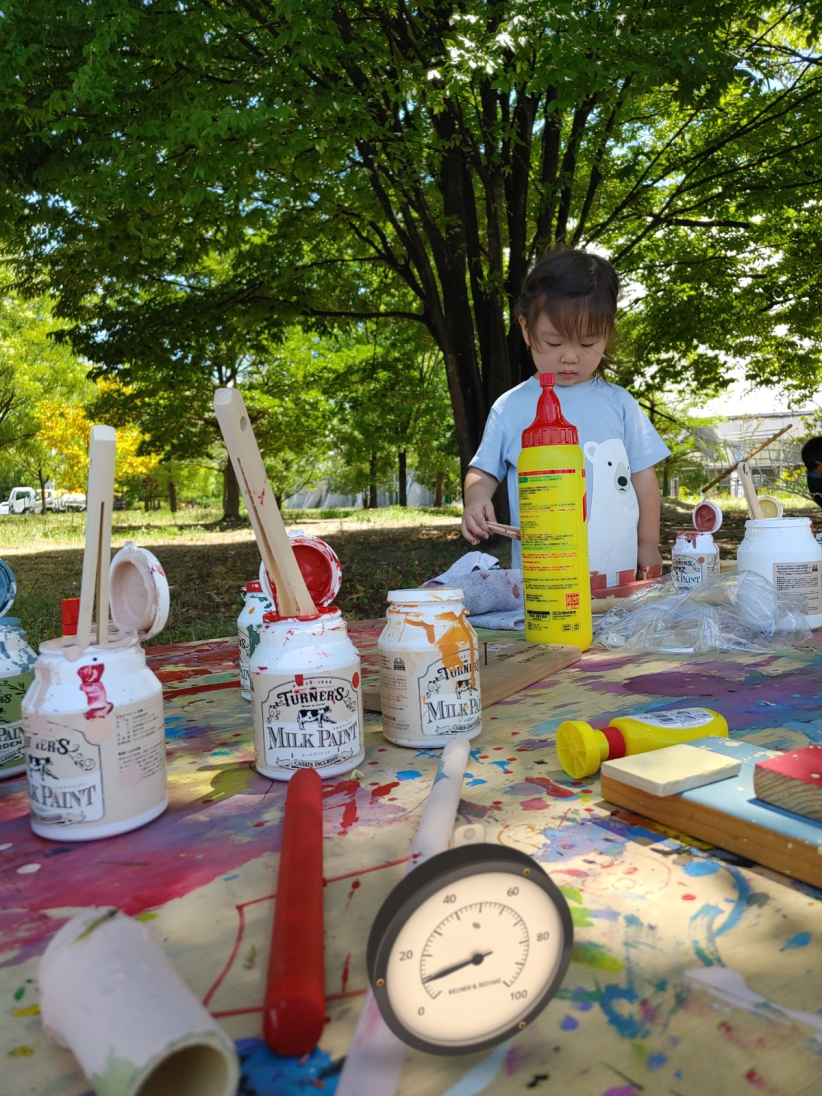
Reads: 10 (%)
